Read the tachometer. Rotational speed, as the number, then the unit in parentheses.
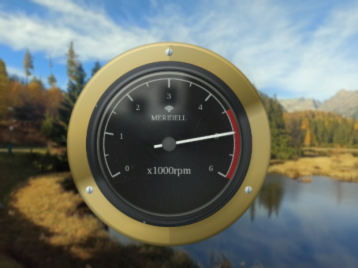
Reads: 5000 (rpm)
